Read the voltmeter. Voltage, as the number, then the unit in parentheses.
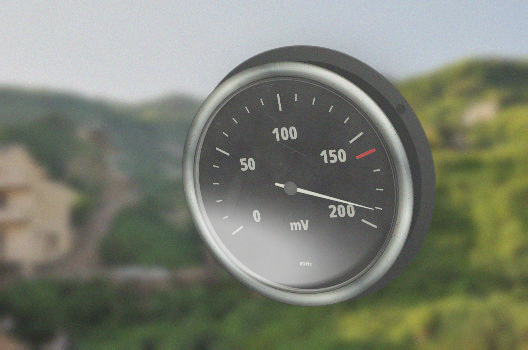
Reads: 190 (mV)
